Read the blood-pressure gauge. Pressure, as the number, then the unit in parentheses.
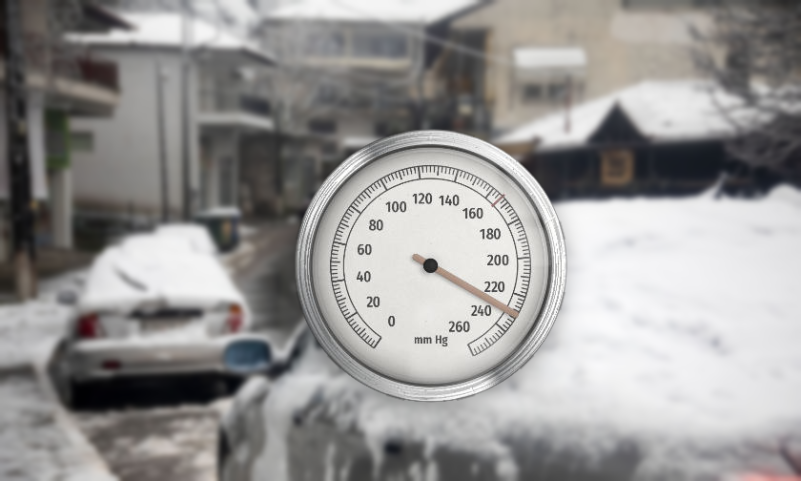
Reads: 230 (mmHg)
